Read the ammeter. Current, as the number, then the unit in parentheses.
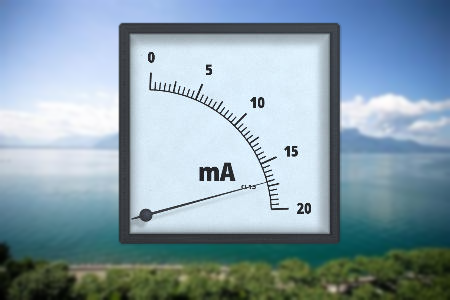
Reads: 17 (mA)
